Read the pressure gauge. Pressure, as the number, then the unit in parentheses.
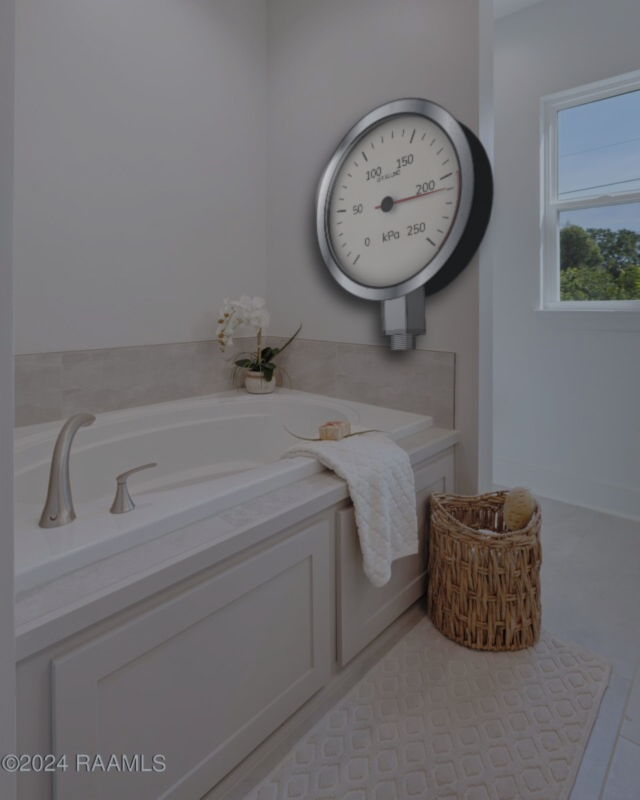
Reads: 210 (kPa)
